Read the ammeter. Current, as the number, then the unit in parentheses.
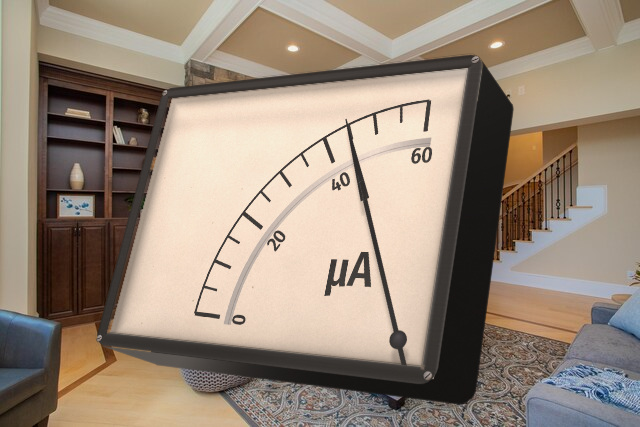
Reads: 45 (µA)
